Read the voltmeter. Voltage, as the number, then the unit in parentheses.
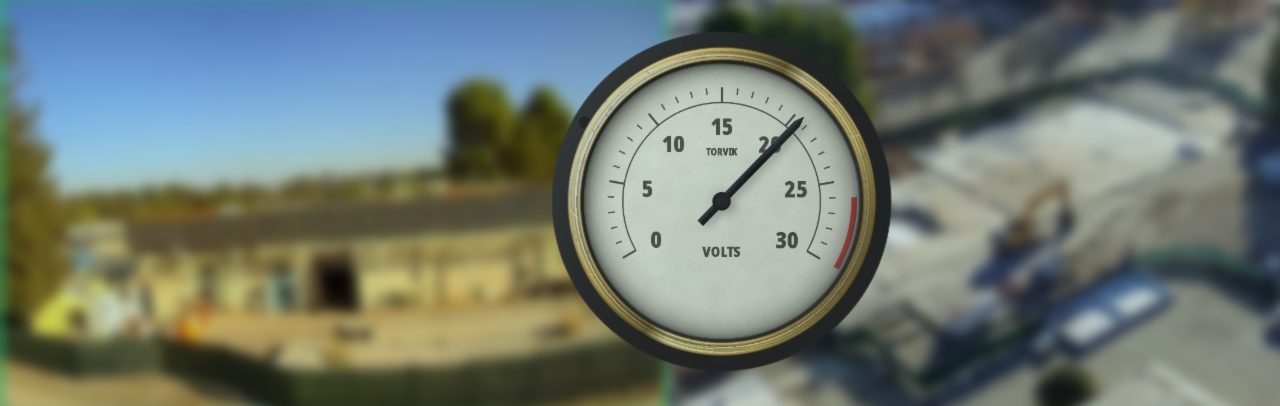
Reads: 20.5 (V)
